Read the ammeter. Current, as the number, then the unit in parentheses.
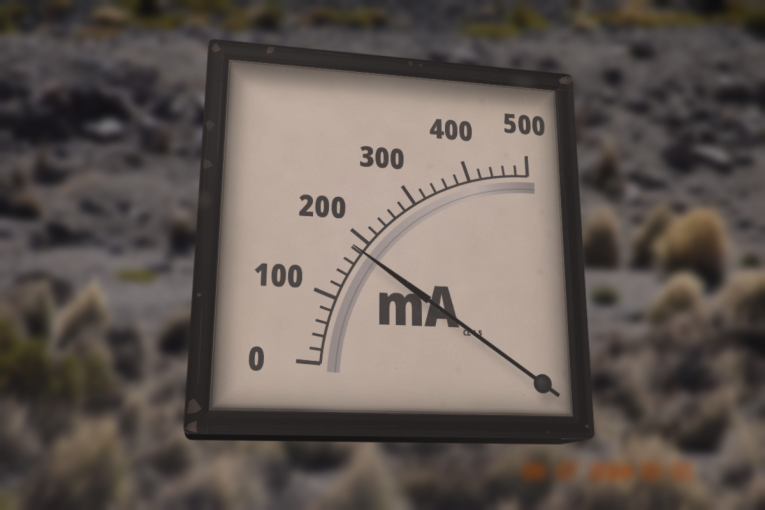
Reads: 180 (mA)
